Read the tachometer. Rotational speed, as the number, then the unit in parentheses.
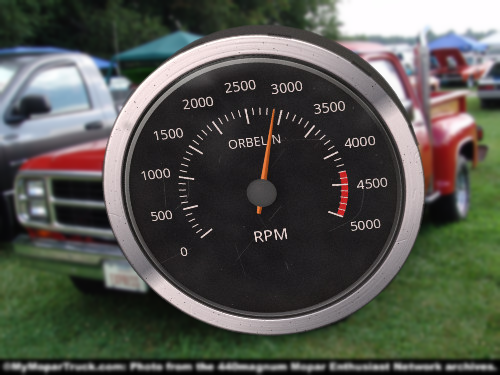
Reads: 2900 (rpm)
